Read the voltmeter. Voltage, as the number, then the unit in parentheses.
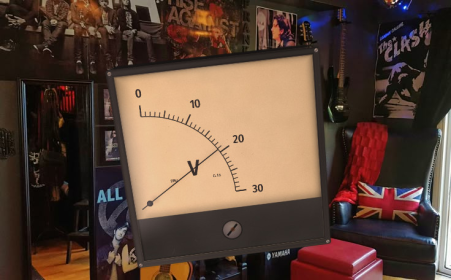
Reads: 19 (V)
